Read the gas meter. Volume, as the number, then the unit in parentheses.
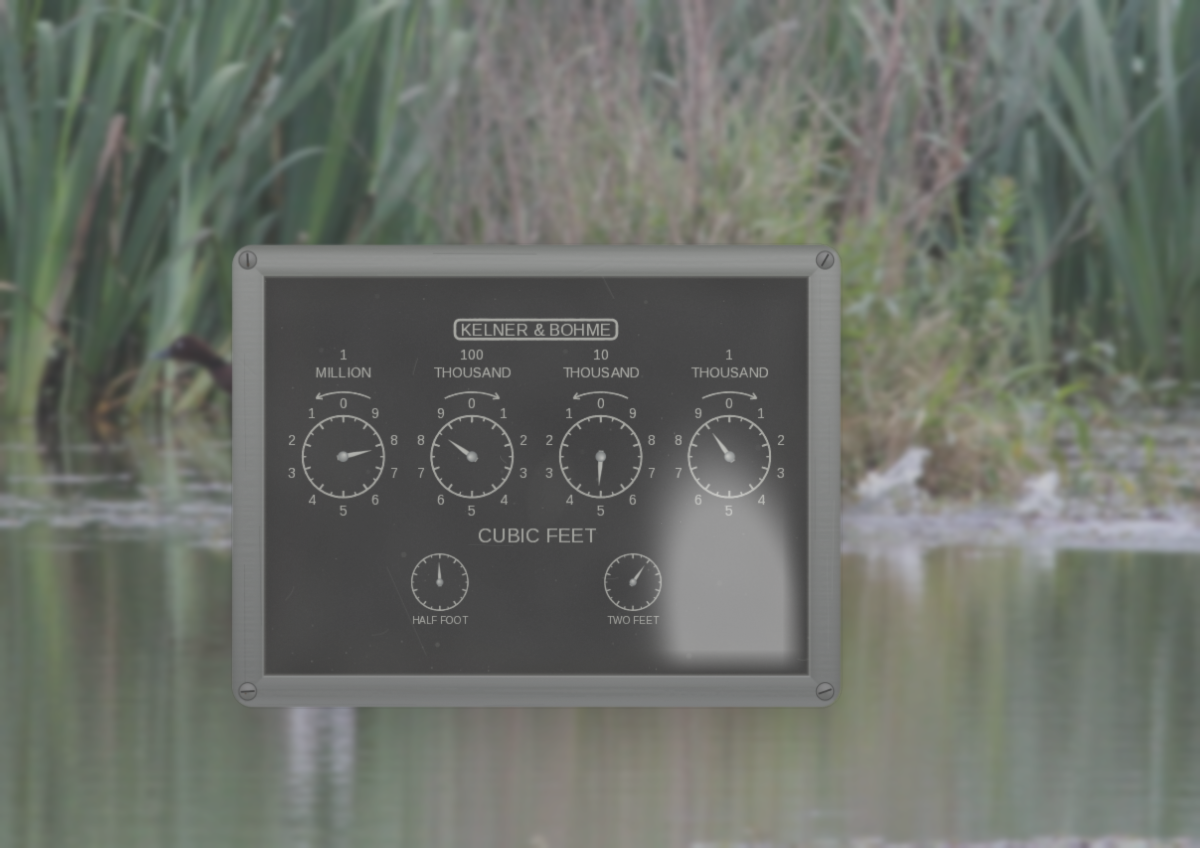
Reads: 784900 (ft³)
